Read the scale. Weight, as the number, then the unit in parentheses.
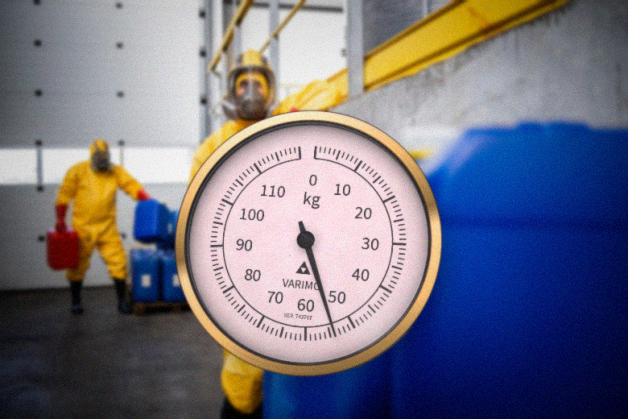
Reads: 54 (kg)
